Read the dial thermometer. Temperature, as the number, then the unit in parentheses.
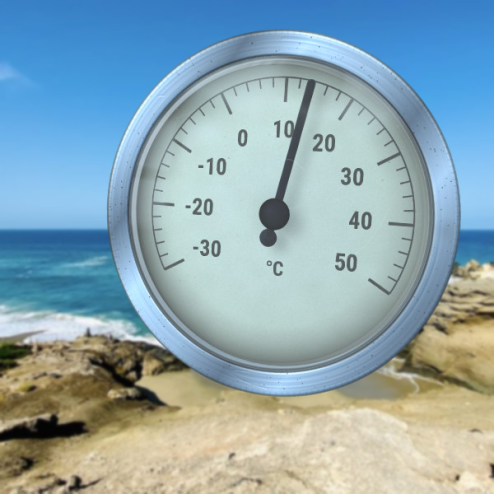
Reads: 14 (°C)
